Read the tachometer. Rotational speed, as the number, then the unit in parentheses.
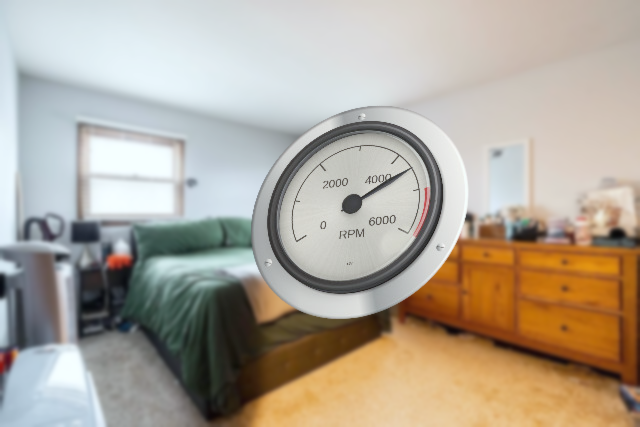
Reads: 4500 (rpm)
